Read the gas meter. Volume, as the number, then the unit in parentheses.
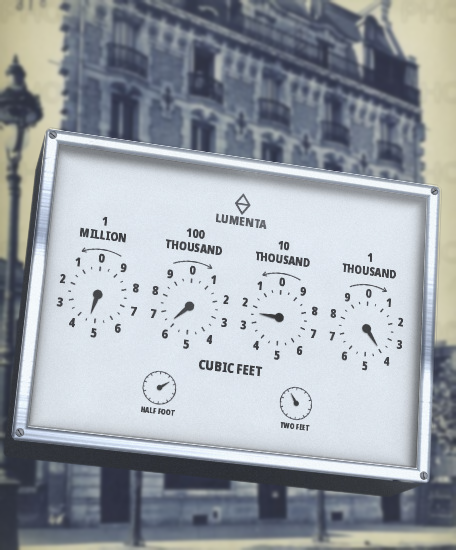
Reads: 462400 (ft³)
